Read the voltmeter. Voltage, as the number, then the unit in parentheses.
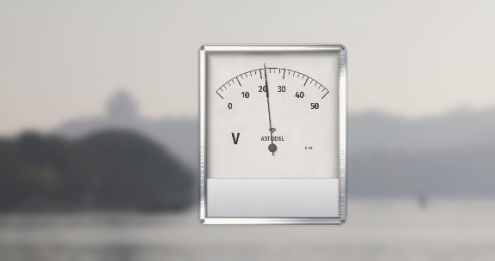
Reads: 22 (V)
